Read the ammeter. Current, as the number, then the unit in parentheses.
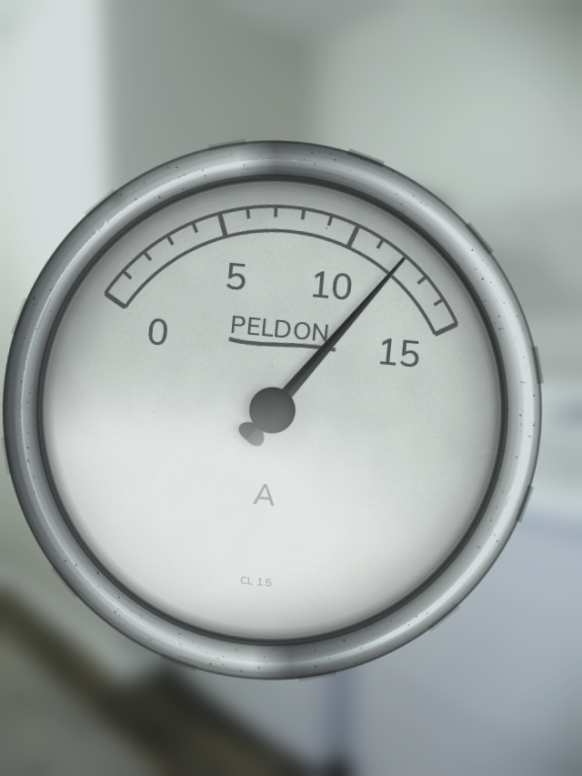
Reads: 12 (A)
